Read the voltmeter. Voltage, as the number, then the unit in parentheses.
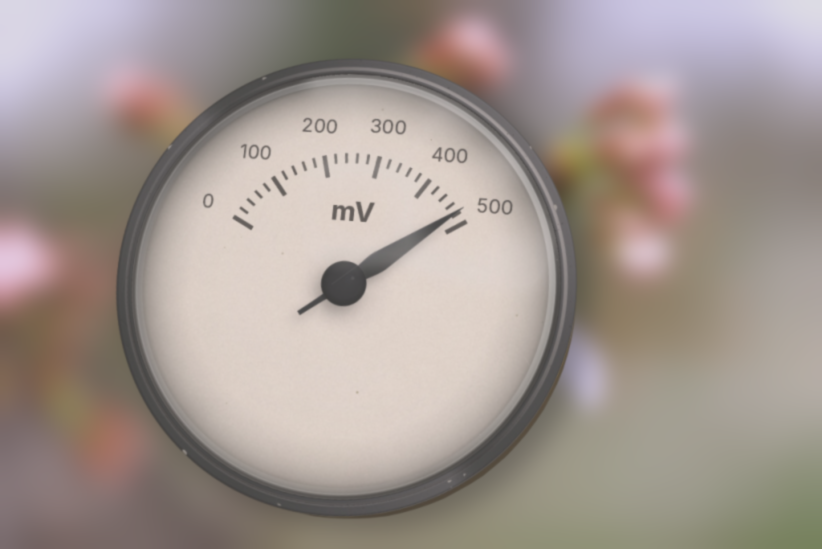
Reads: 480 (mV)
